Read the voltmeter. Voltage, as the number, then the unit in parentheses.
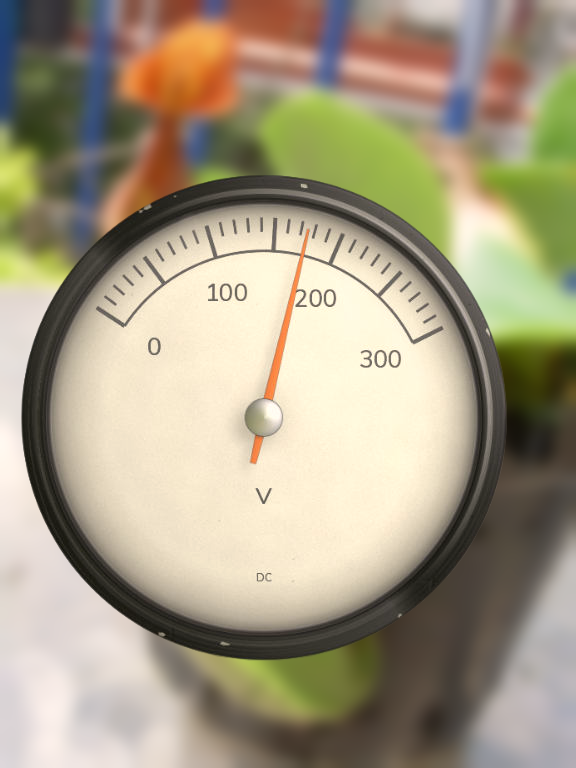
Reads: 175 (V)
